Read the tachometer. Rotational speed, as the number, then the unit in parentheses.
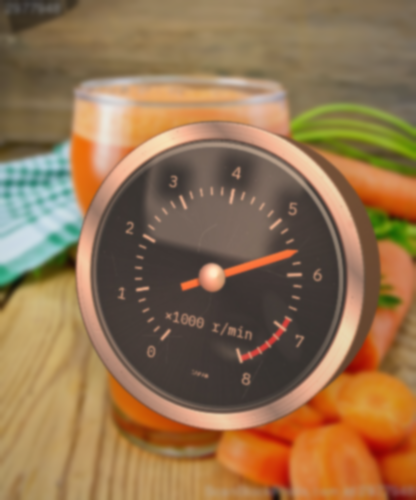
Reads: 5600 (rpm)
